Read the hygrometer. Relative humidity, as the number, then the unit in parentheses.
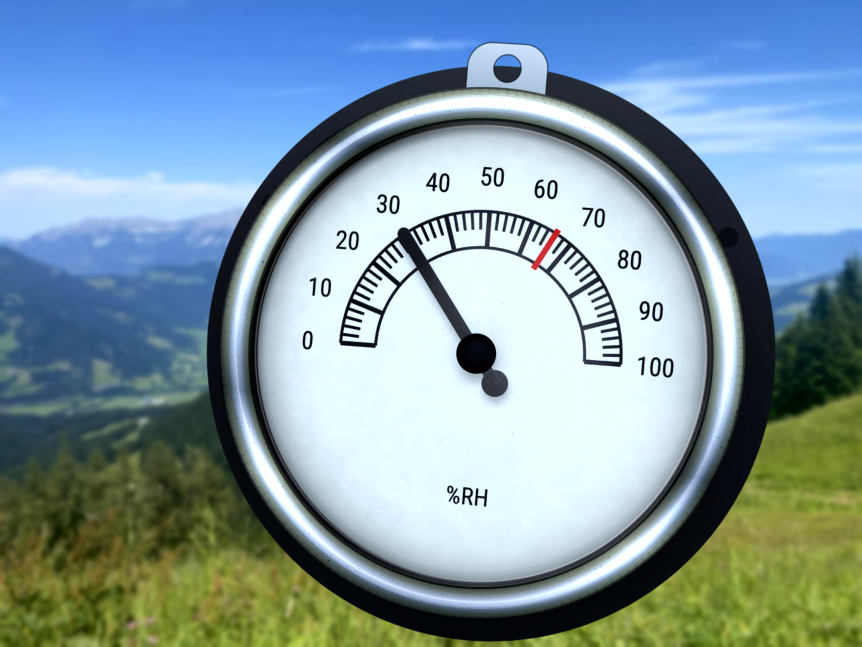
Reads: 30 (%)
